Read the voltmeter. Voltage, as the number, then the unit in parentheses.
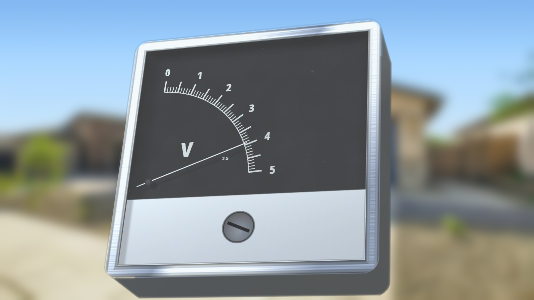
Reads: 4 (V)
